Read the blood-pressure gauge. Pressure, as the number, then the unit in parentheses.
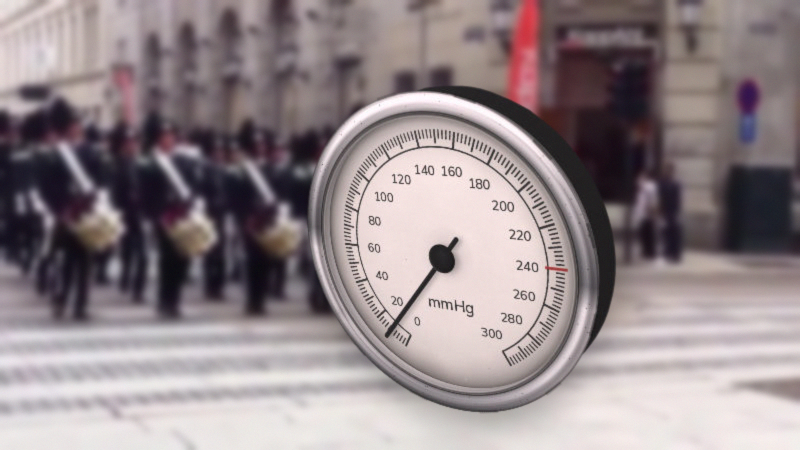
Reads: 10 (mmHg)
